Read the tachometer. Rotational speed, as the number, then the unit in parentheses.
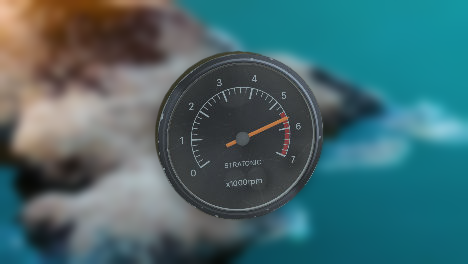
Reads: 5600 (rpm)
